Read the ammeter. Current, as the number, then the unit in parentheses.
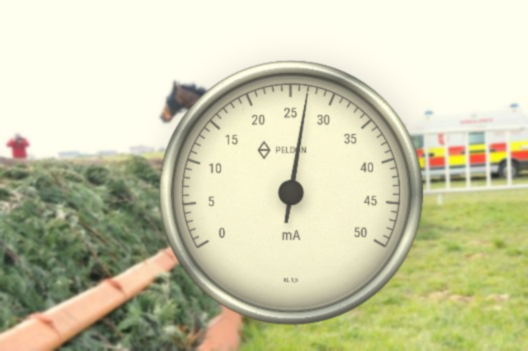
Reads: 27 (mA)
